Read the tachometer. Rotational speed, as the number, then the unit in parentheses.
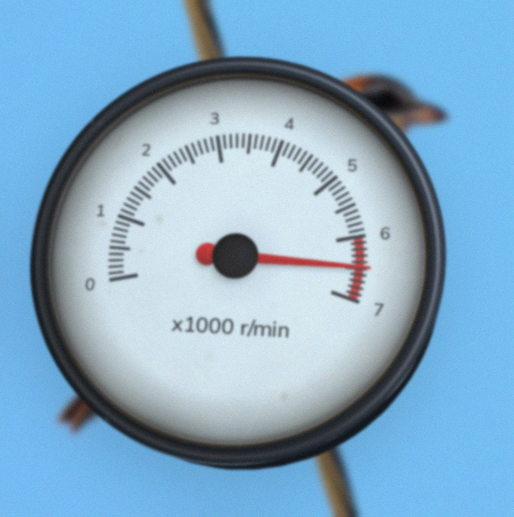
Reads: 6500 (rpm)
